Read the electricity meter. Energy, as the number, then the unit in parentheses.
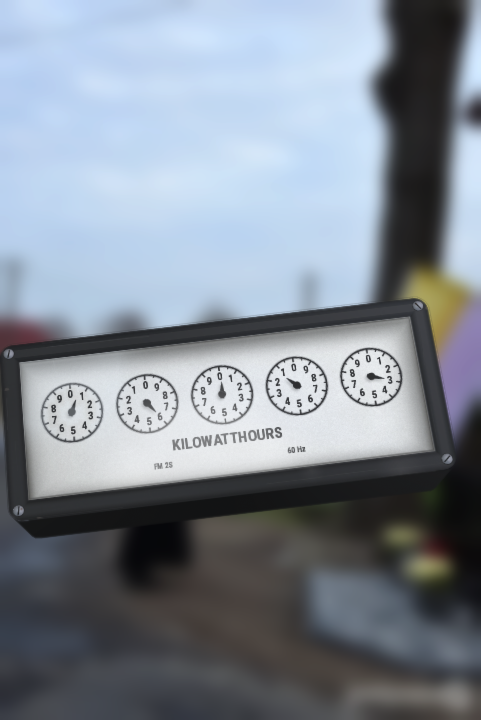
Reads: 6013 (kWh)
